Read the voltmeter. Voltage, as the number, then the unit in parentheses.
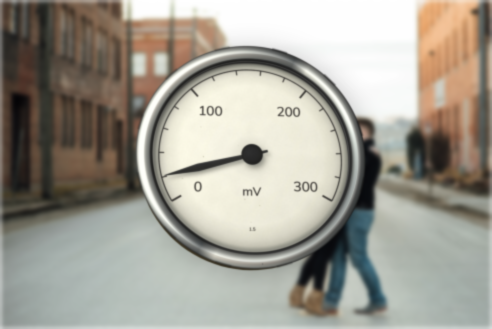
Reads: 20 (mV)
